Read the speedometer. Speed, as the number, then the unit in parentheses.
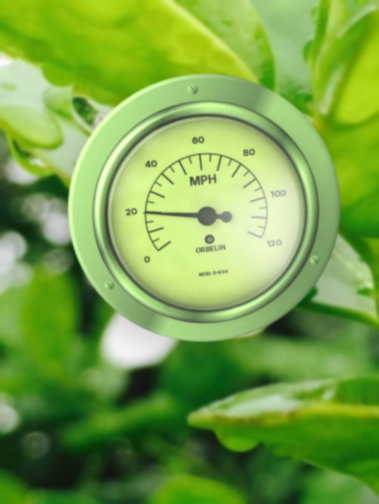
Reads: 20 (mph)
